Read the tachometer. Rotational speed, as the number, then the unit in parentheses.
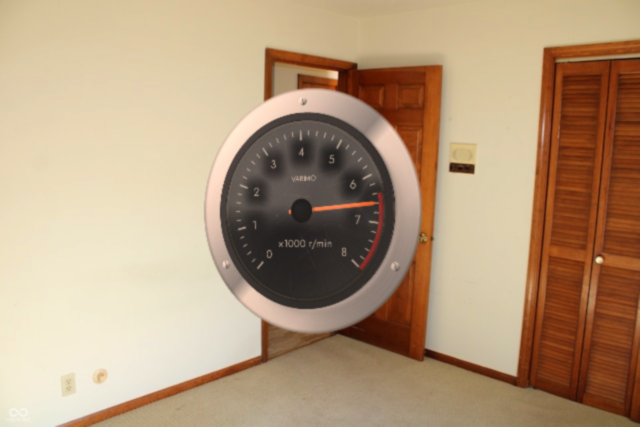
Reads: 6600 (rpm)
